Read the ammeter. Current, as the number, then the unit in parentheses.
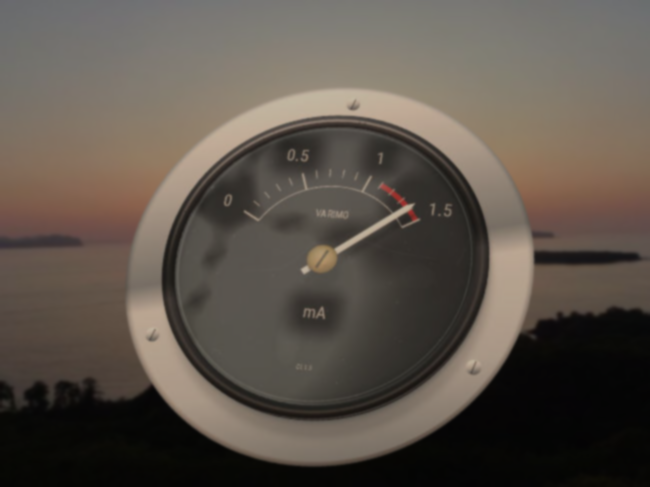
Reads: 1.4 (mA)
